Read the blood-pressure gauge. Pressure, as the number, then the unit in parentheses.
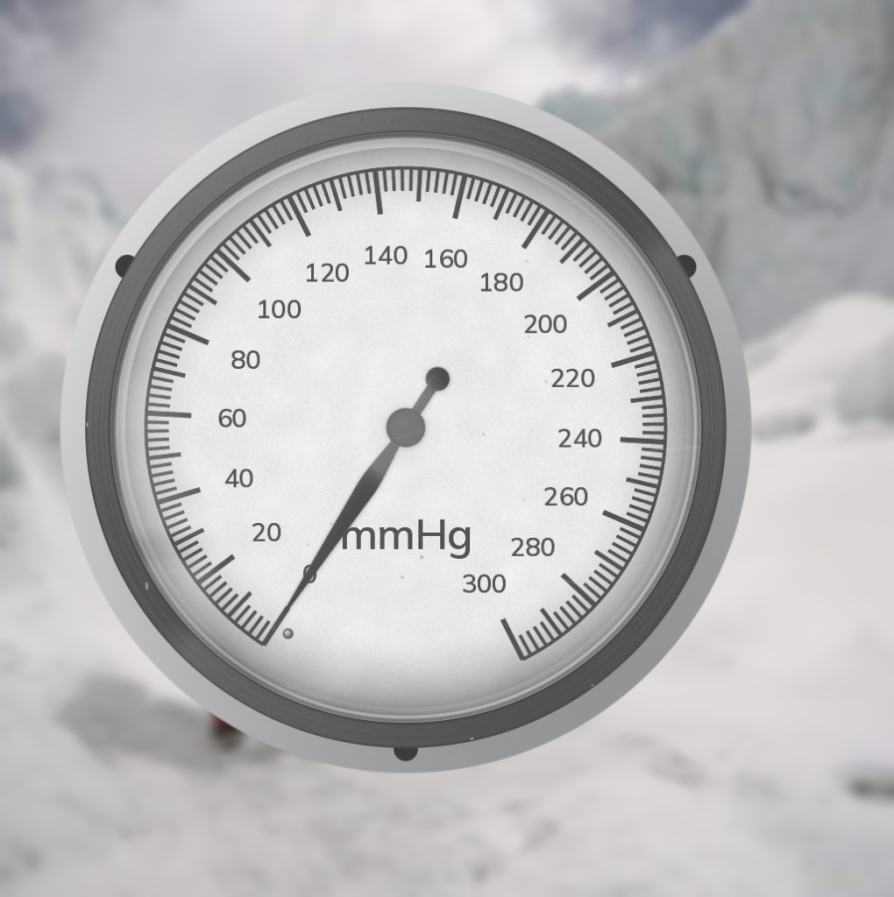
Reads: 0 (mmHg)
